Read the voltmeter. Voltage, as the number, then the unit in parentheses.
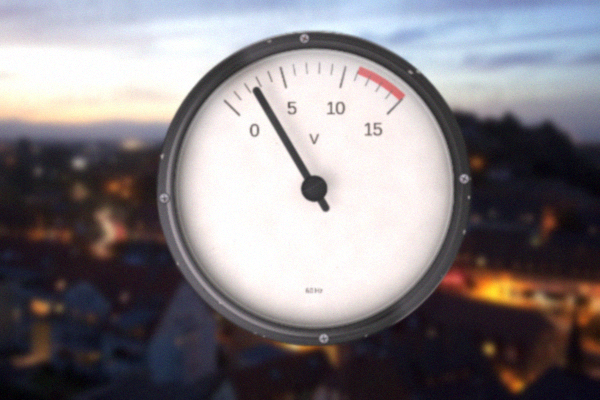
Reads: 2.5 (V)
